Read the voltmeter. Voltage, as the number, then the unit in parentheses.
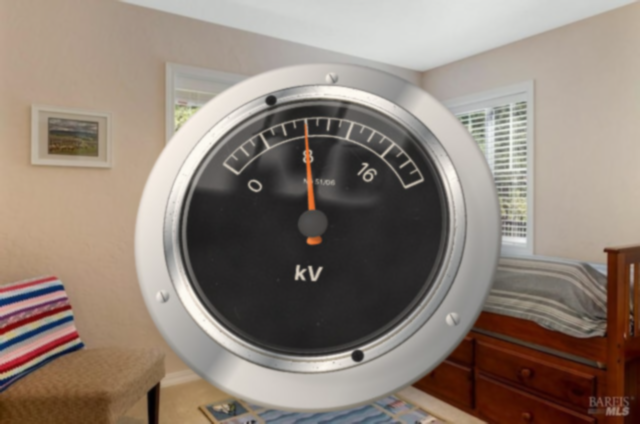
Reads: 8 (kV)
